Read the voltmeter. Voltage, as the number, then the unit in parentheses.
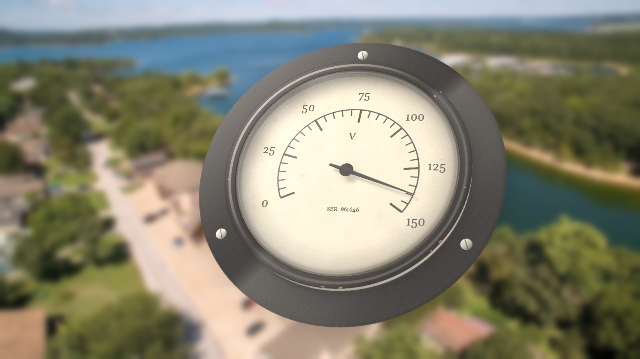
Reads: 140 (V)
